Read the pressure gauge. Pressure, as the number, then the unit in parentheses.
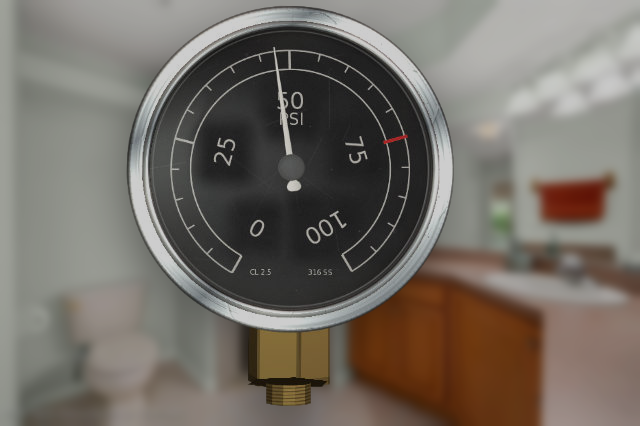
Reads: 47.5 (psi)
